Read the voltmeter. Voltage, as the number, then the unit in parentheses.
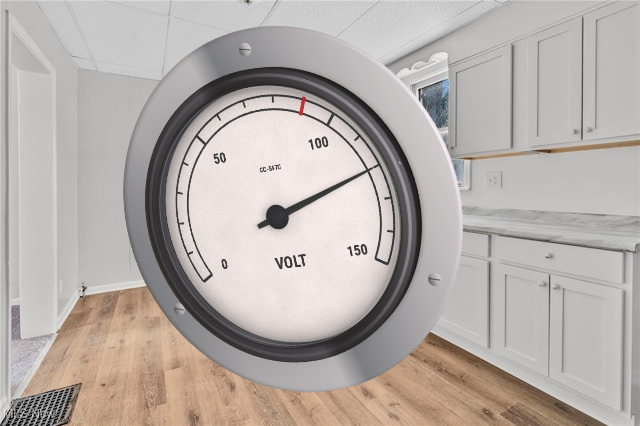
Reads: 120 (V)
